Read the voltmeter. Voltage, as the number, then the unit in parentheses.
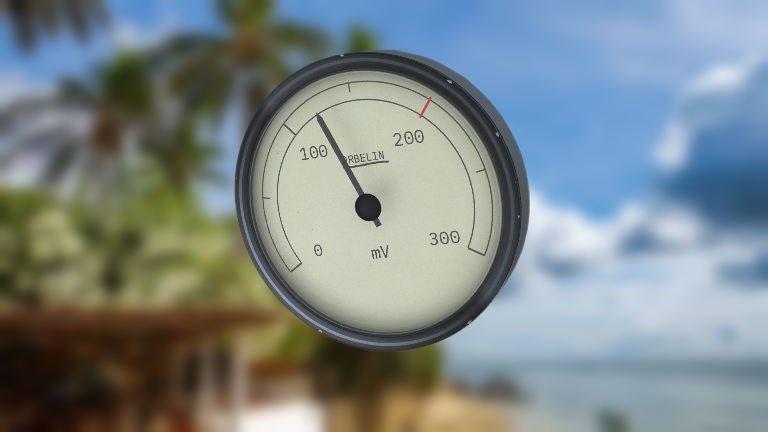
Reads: 125 (mV)
